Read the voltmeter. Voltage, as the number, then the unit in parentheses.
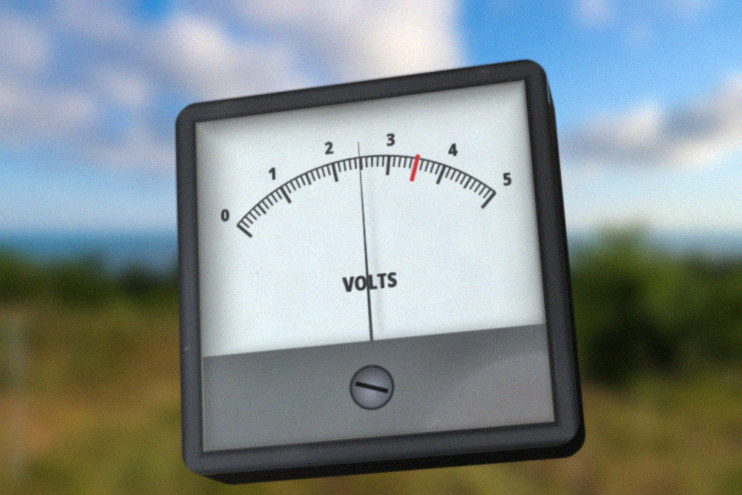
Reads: 2.5 (V)
